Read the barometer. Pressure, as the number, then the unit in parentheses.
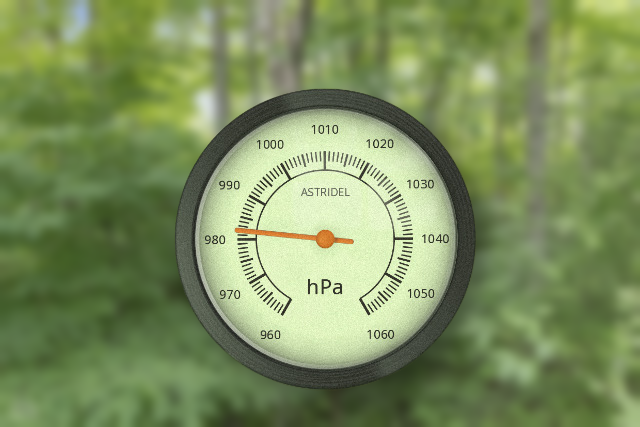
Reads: 982 (hPa)
